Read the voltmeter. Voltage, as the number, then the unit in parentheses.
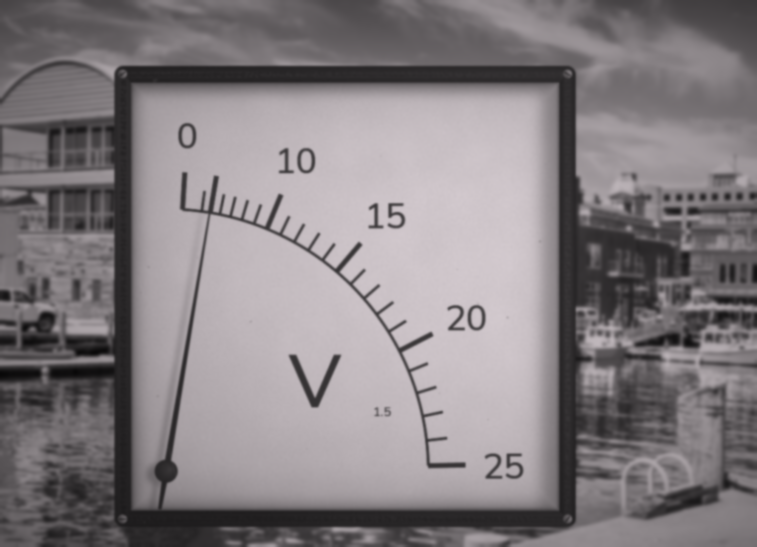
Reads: 5 (V)
